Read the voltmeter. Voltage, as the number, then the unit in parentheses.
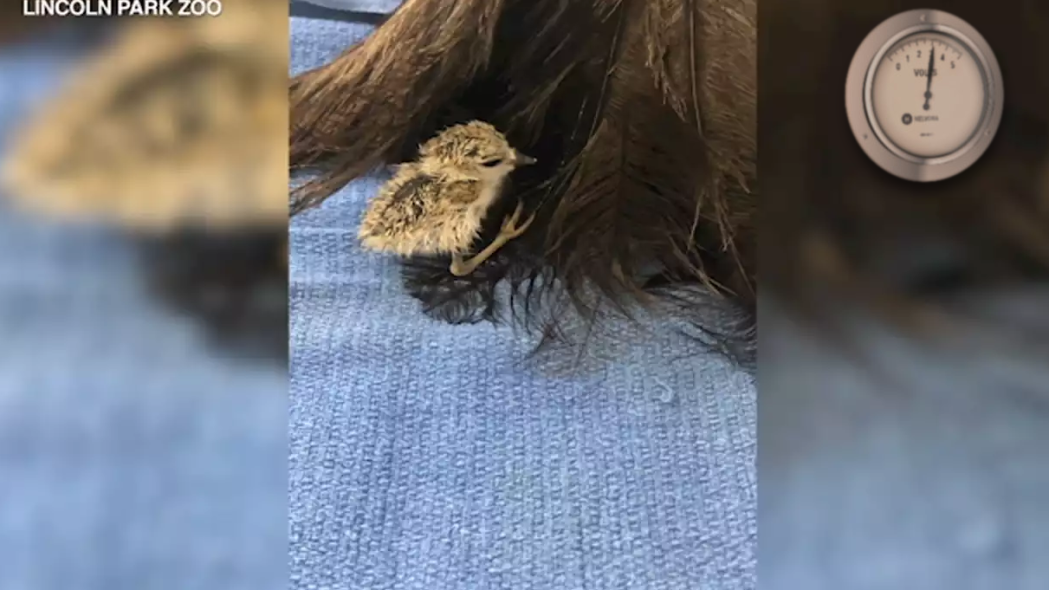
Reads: 3 (V)
